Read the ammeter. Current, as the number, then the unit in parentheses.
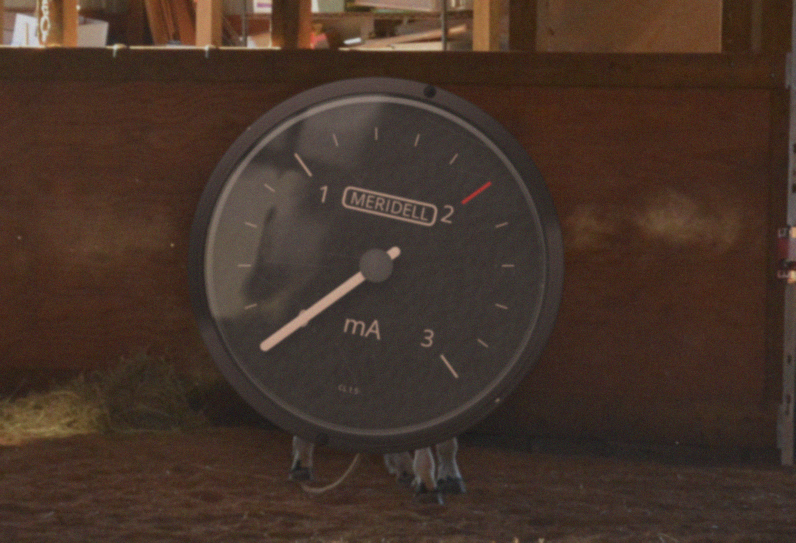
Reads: 0 (mA)
